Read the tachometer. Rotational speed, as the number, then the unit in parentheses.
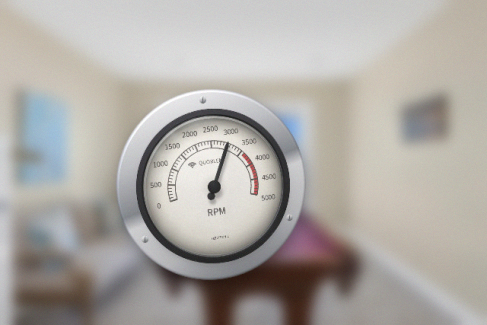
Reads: 3000 (rpm)
